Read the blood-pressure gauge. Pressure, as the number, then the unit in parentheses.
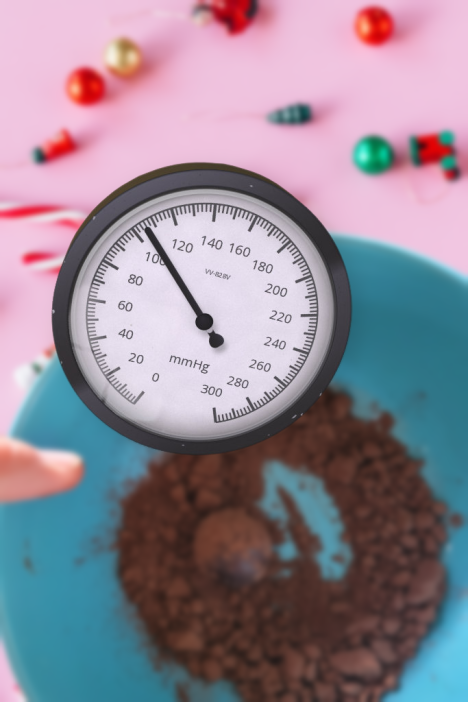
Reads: 106 (mmHg)
